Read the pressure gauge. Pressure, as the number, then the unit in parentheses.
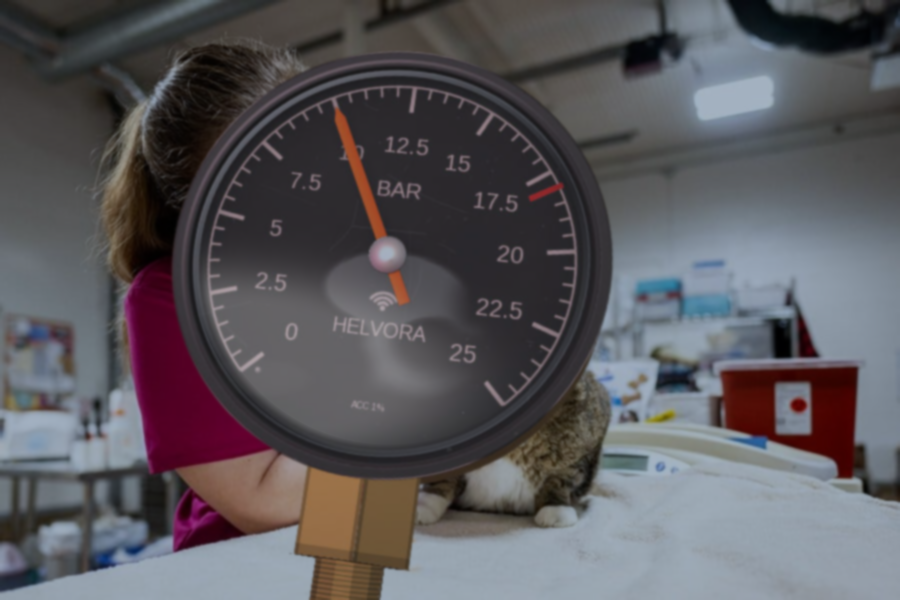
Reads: 10 (bar)
